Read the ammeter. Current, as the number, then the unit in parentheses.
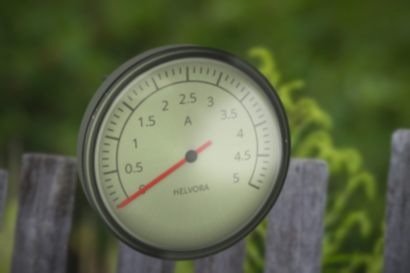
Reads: 0 (A)
